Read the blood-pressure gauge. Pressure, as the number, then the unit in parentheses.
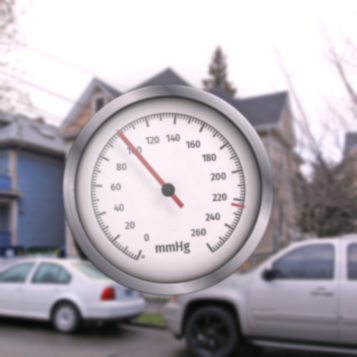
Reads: 100 (mmHg)
